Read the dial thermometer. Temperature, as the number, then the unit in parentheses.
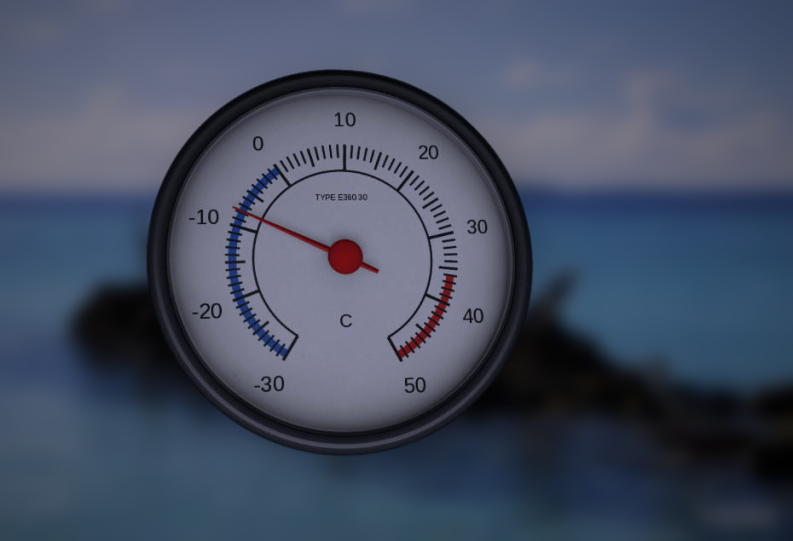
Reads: -8 (°C)
